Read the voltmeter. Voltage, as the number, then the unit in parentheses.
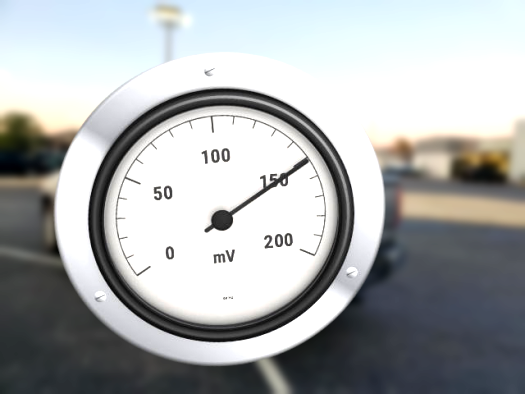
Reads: 150 (mV)
